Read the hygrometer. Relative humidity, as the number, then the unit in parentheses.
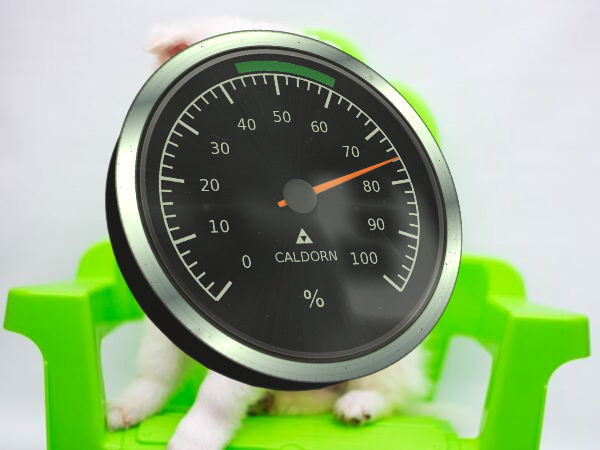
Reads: 76 (%)
